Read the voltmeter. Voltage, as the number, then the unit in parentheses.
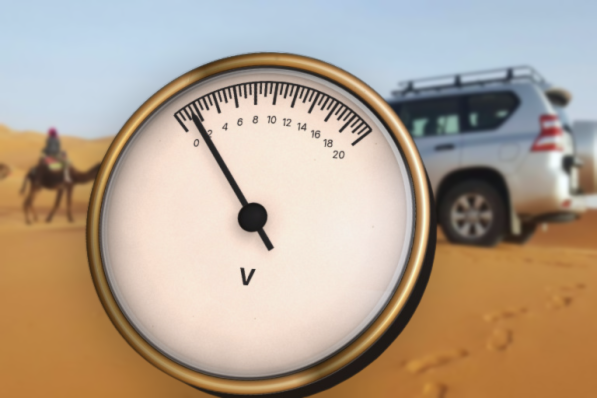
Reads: 1.5 (V)
